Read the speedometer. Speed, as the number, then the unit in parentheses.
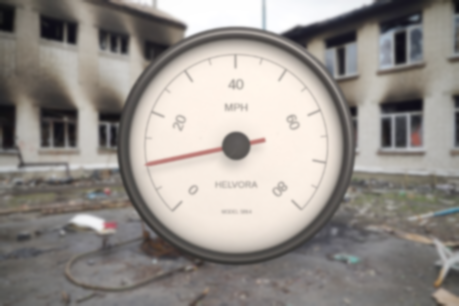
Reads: 10 (mph)
